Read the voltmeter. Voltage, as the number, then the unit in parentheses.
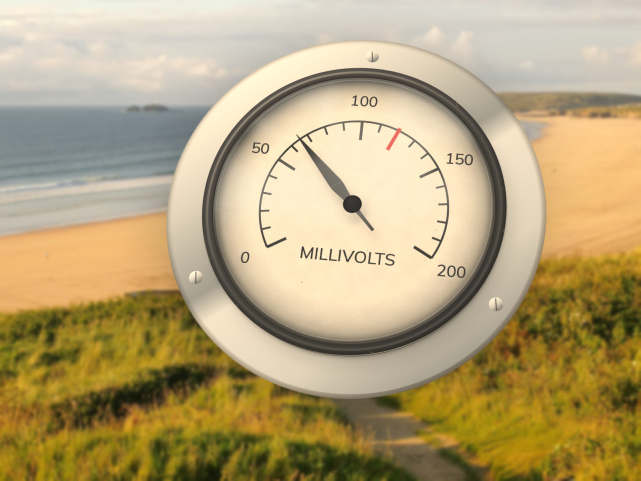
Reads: 65 (mV)
